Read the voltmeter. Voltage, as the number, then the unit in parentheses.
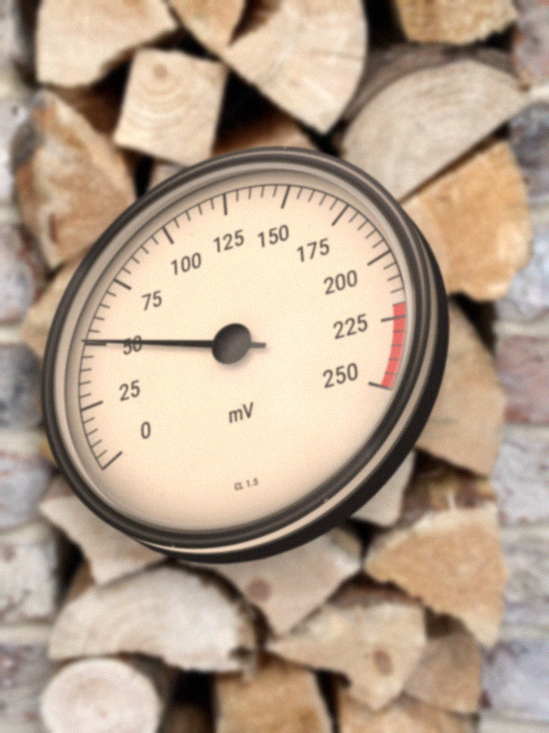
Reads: 50 (mV)
